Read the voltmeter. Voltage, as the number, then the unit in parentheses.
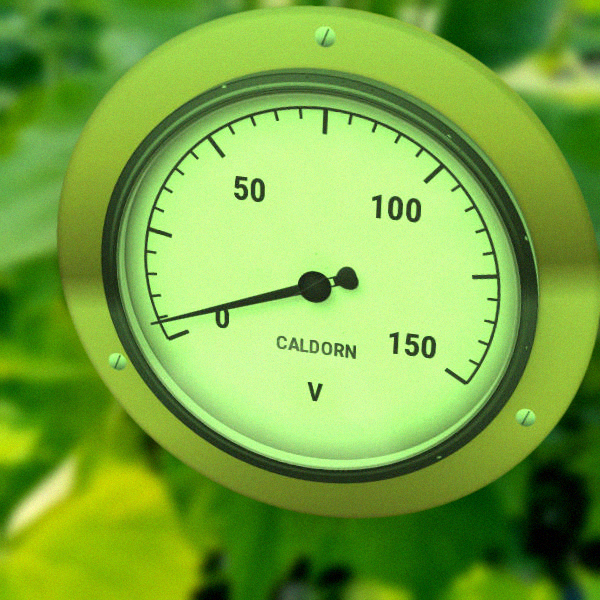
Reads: 5 (V)
